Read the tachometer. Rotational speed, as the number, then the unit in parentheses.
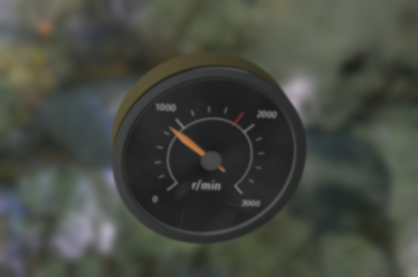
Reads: 900 (rpm)
